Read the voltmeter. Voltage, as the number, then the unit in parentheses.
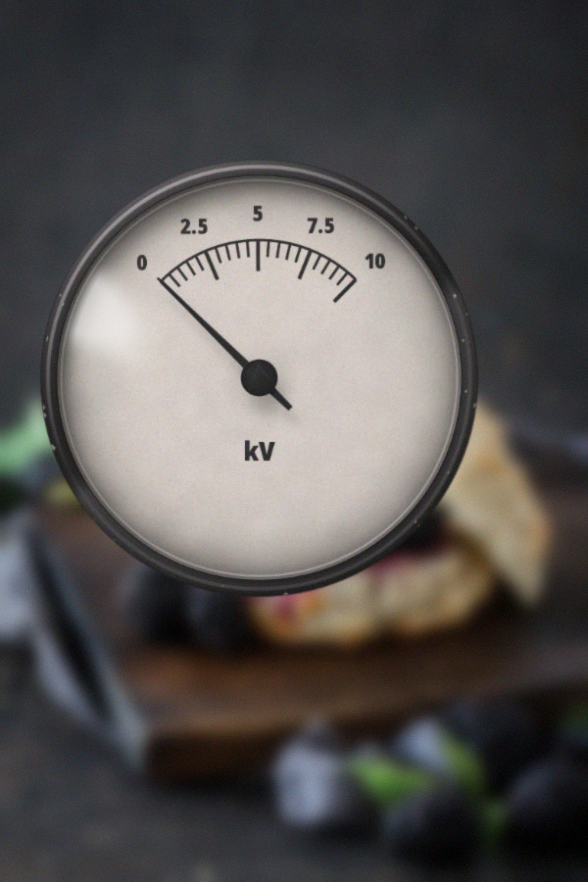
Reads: 0 (kV)
